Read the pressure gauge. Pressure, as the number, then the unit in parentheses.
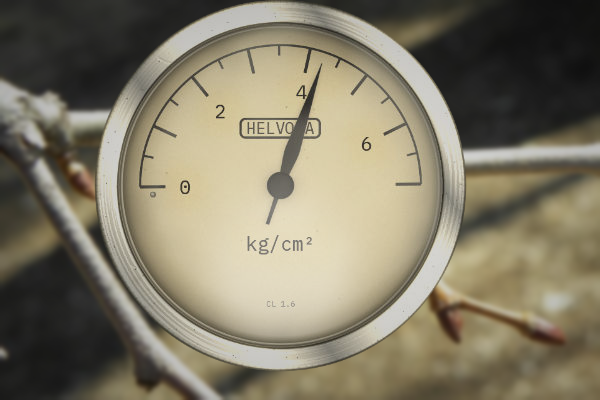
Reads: 4.25 (kg/cm²)
